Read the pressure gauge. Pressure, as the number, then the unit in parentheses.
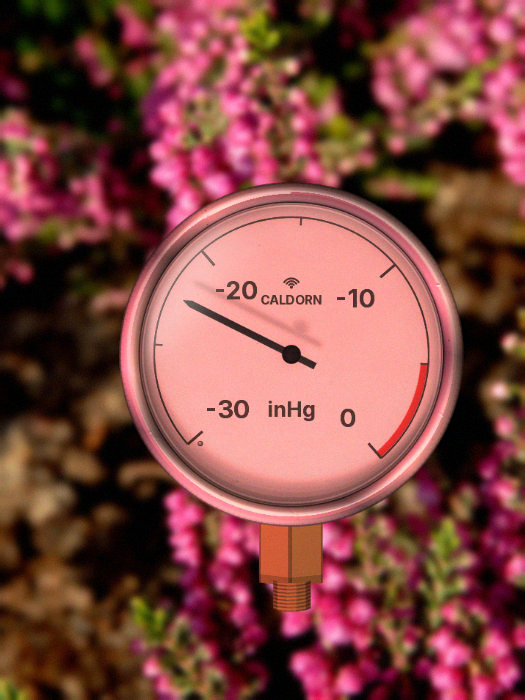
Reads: -22.5 (inHg)
